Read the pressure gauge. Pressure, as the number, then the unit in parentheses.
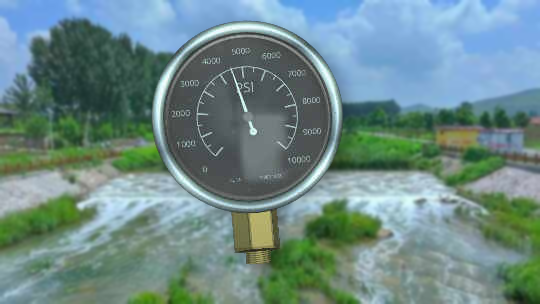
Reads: 4500 (psi)
